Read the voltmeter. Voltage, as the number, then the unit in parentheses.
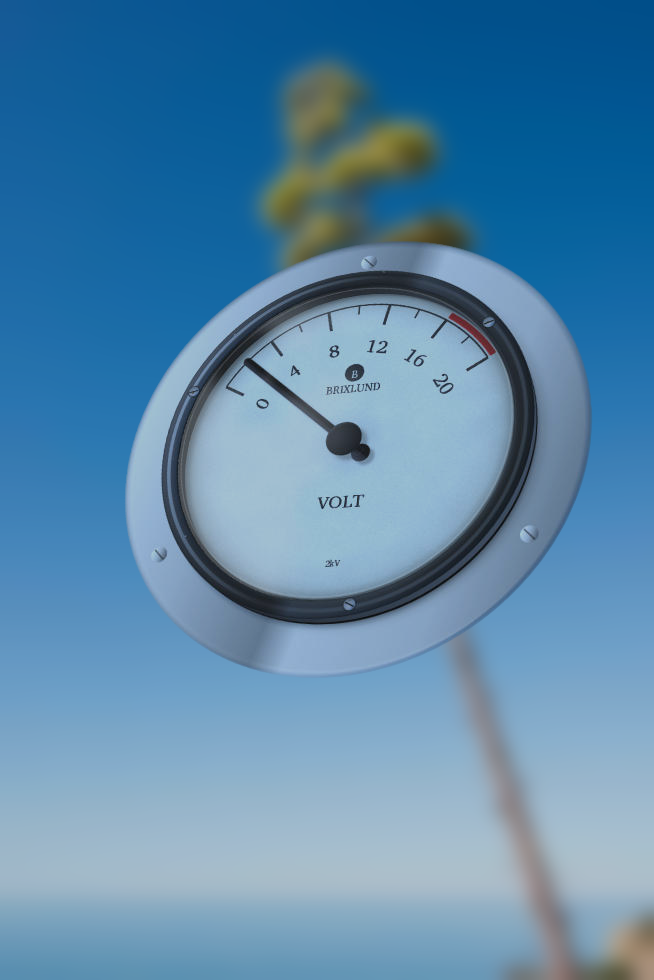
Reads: 2 (V)
